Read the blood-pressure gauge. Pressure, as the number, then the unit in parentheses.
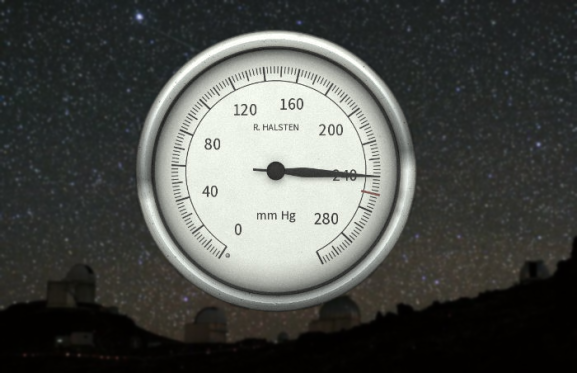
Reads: 240 (mmHg)
